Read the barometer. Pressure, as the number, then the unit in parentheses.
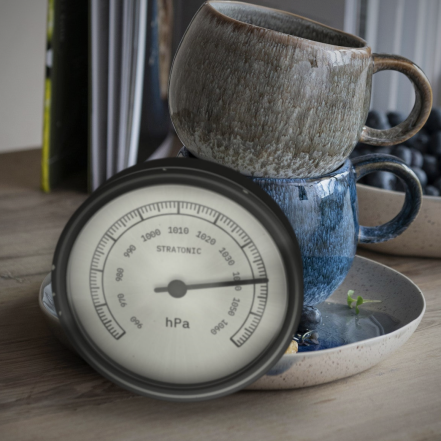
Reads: 1040 (hPa)
